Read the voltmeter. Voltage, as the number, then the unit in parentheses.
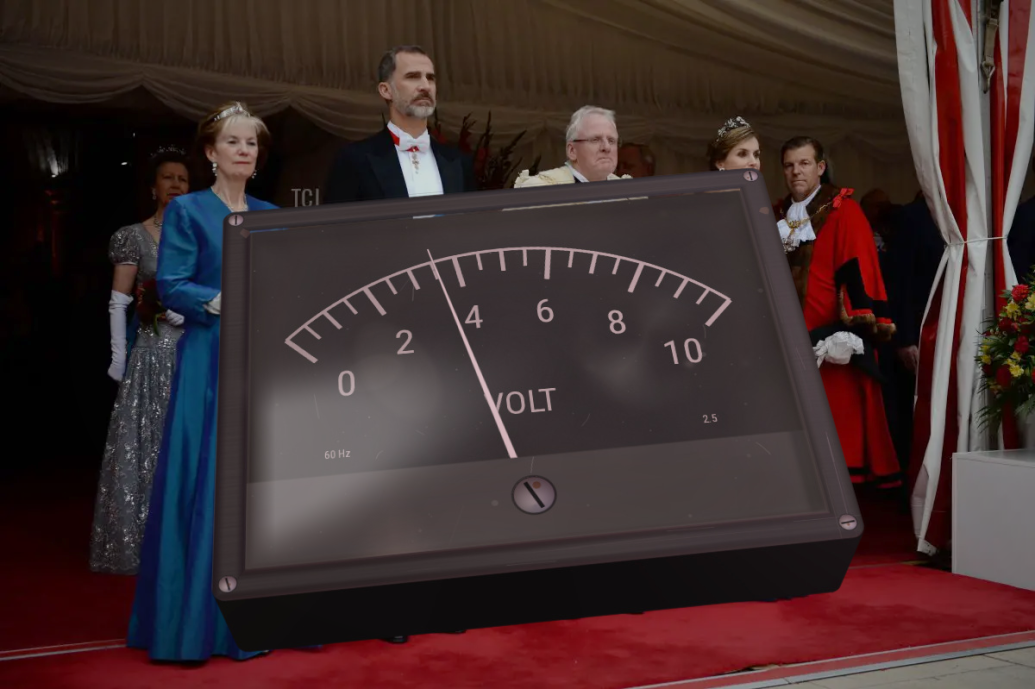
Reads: 3.5 (V)
